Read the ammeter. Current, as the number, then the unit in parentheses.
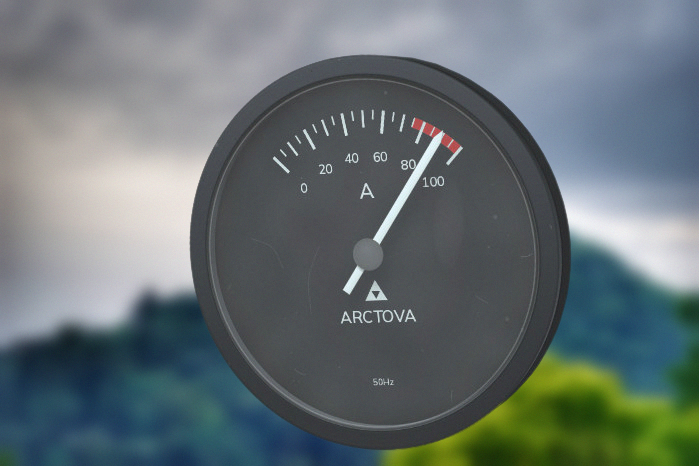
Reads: 90 (A)
